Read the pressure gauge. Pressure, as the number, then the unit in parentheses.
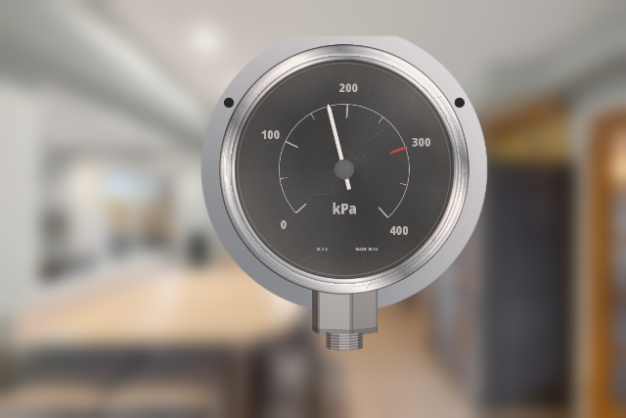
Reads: 175 (kPa)
